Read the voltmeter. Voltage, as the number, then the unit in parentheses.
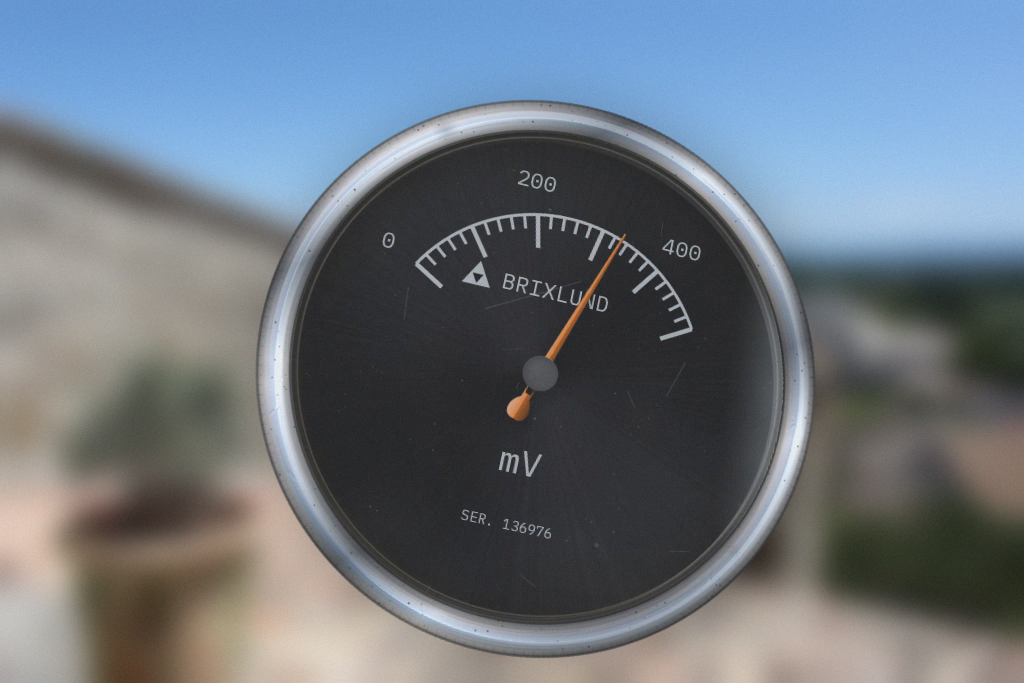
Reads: 330 (mV)
